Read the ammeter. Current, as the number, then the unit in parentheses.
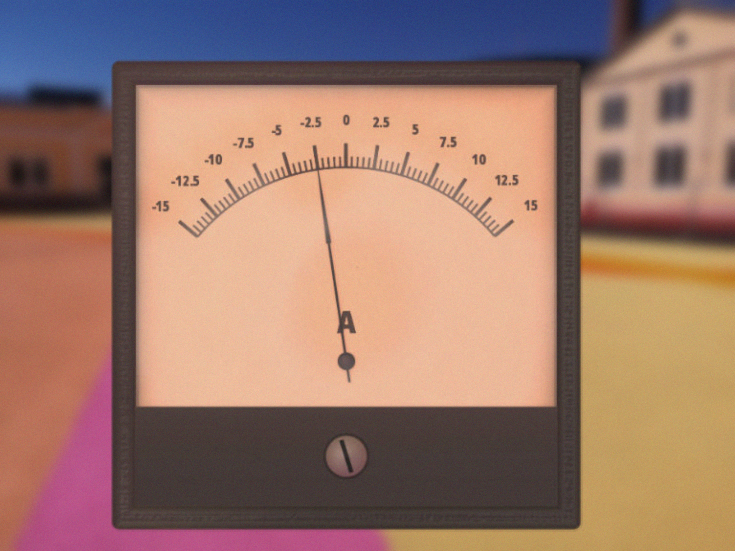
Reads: -2.5 (A)
